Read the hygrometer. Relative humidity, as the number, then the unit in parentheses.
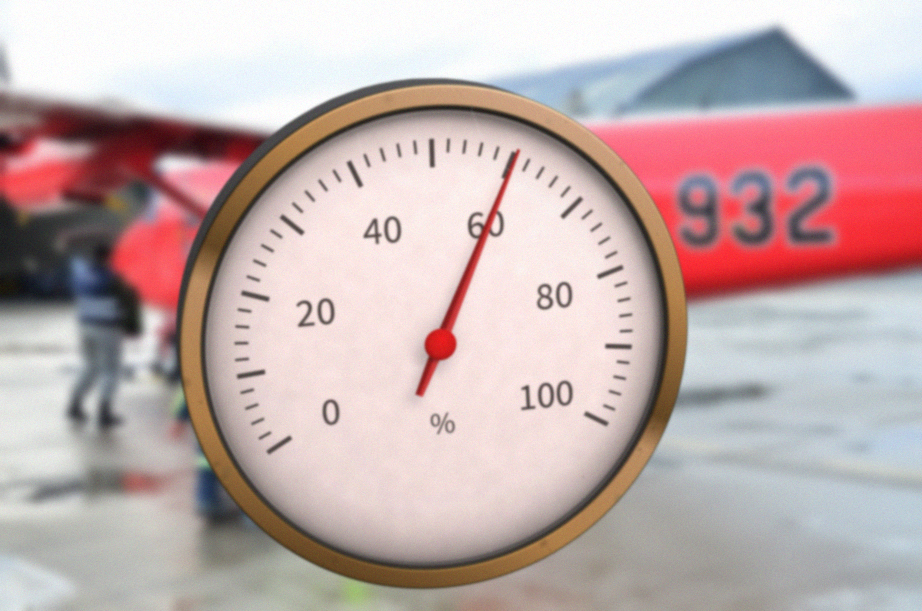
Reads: 60 (%)
